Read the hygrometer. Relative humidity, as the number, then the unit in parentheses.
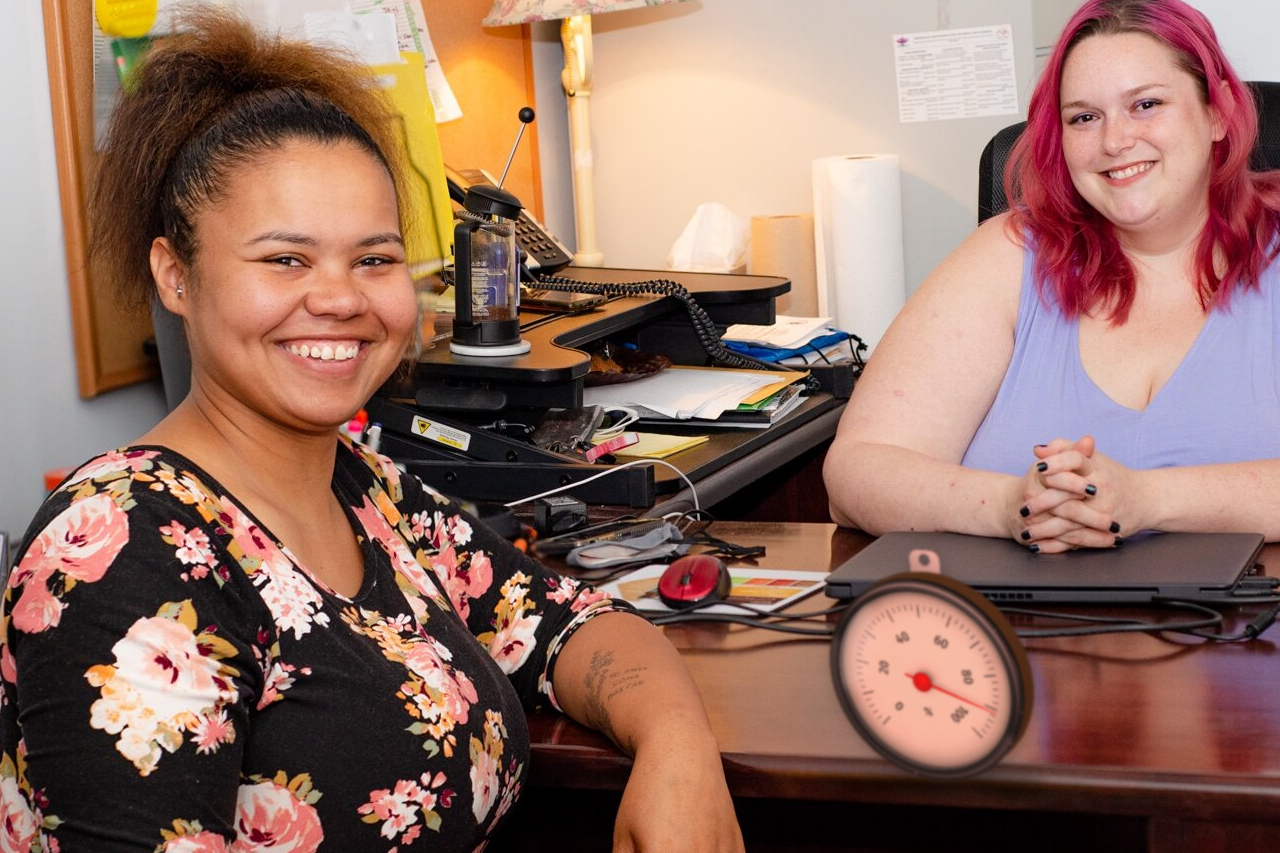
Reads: 90 (%)
